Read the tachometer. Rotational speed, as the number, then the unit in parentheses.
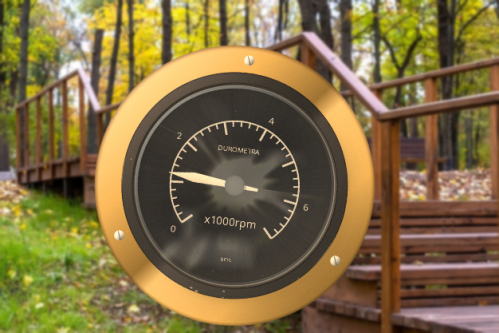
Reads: 1200 (rpm)
